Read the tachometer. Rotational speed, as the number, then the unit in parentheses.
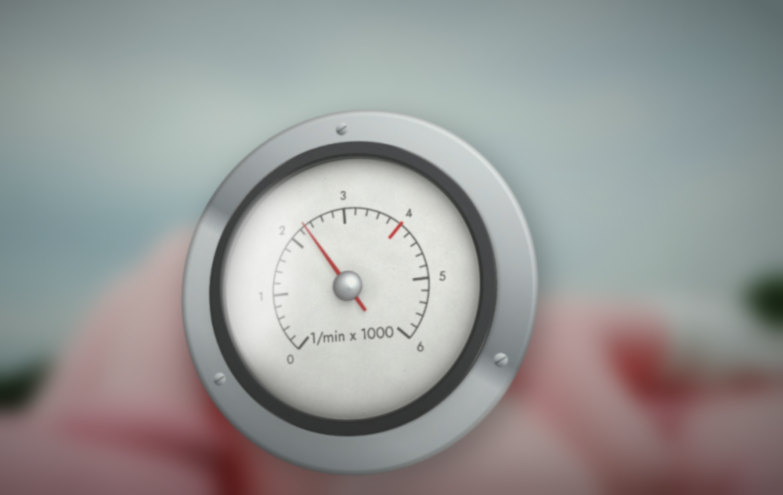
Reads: 2300 (rpm)
